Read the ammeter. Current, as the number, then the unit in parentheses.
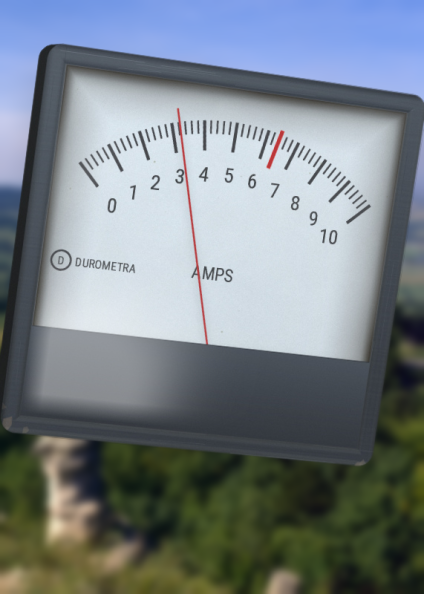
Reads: 3.2 (A)
